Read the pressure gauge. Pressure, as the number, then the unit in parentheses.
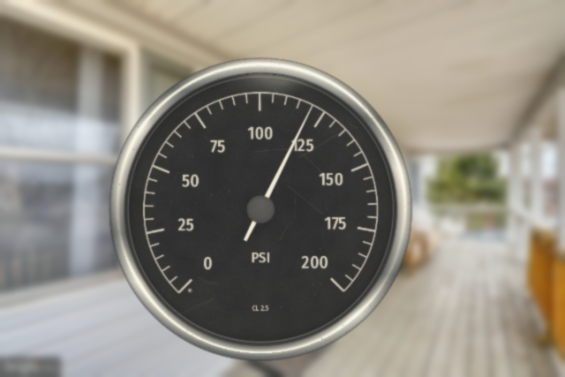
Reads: 120 (psi)
